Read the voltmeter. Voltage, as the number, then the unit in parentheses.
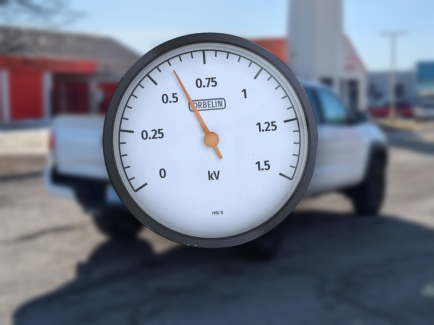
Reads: 0.6 (kV)
